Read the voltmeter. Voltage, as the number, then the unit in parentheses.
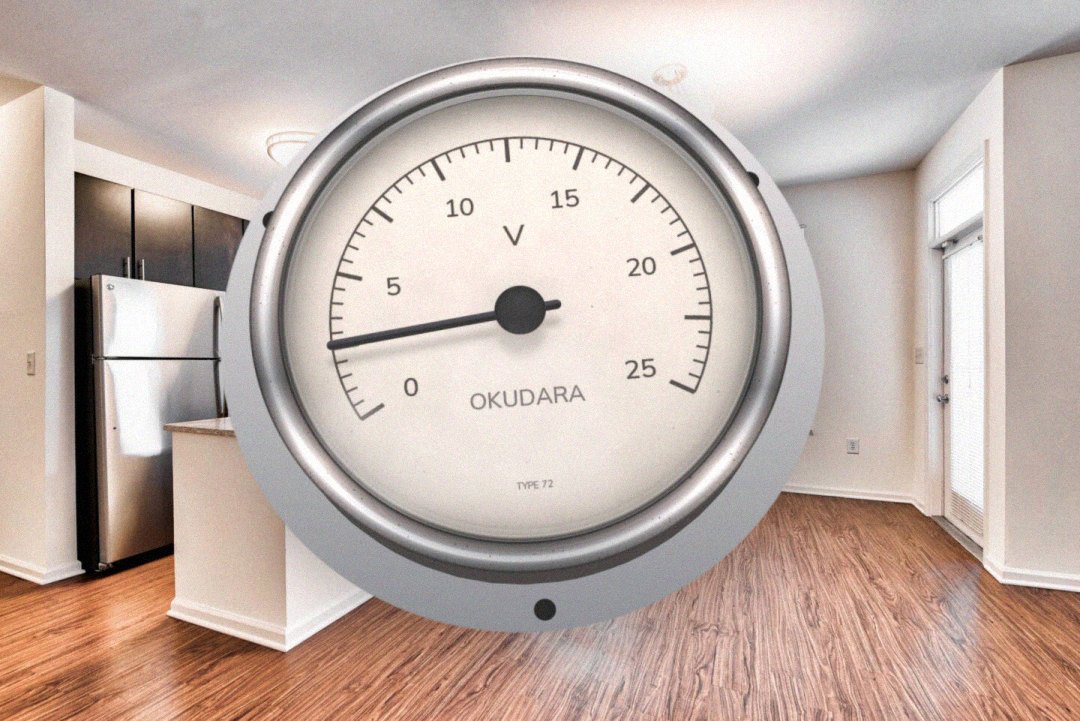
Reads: 2.5 (V)
